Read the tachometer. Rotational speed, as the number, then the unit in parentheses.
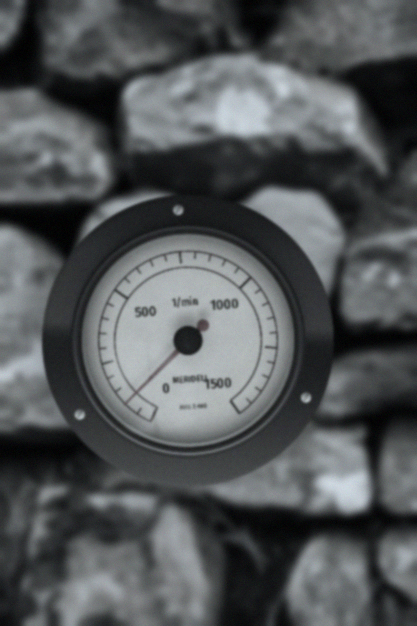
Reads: 100 (rpm)
